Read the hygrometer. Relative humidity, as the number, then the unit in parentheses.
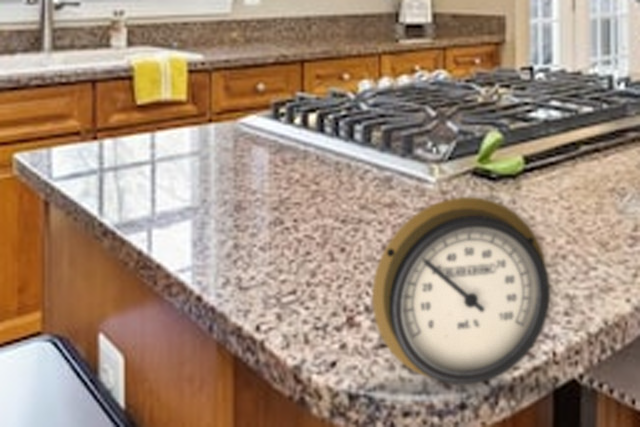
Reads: 30 (%)
